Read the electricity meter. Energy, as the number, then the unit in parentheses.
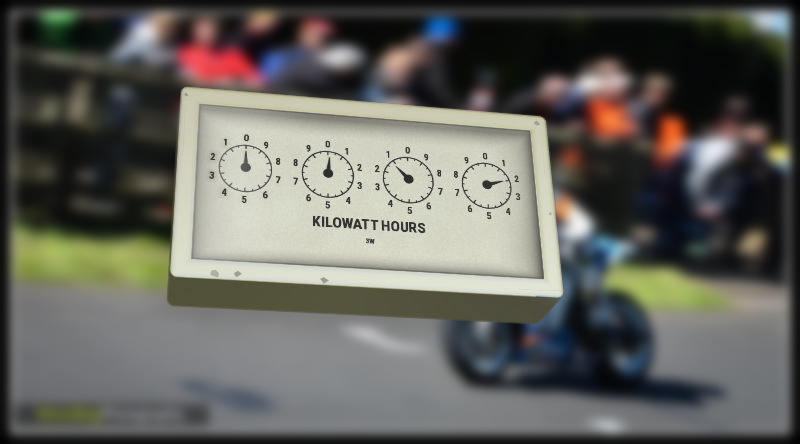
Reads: 12 (kWh)
